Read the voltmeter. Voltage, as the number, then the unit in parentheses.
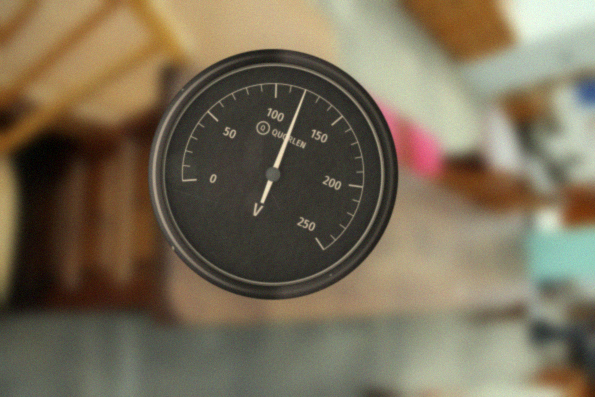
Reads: 120 (V)
